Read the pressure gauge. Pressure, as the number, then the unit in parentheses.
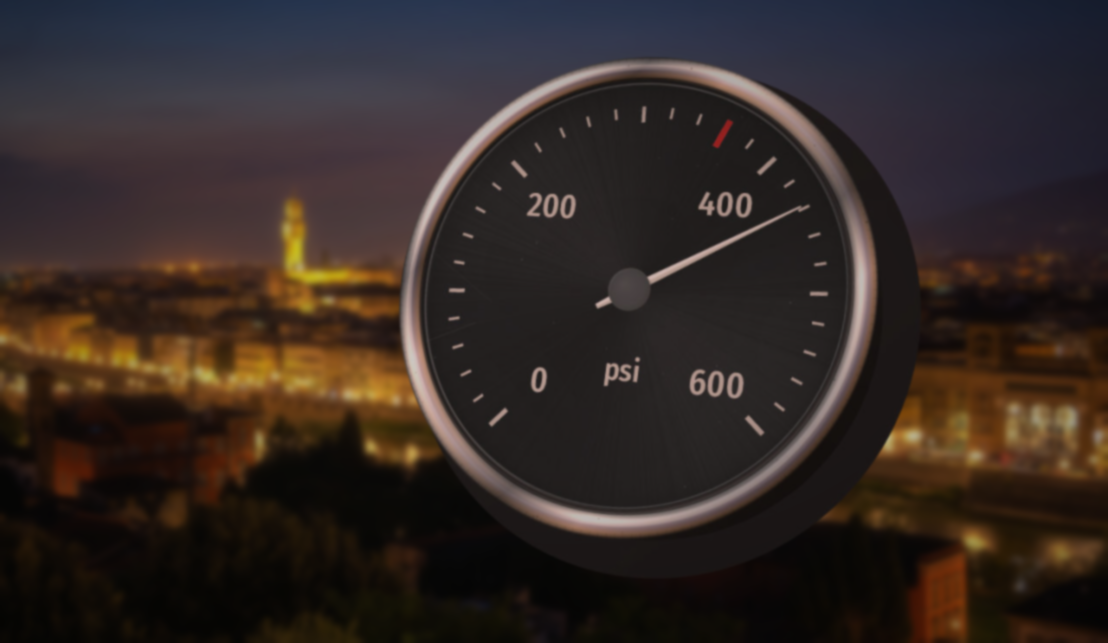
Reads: 440 (psi)
